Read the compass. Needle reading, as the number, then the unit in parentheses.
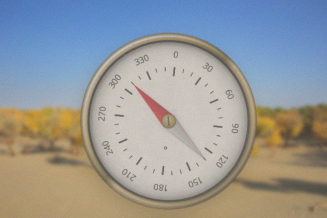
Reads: 310 (°)
